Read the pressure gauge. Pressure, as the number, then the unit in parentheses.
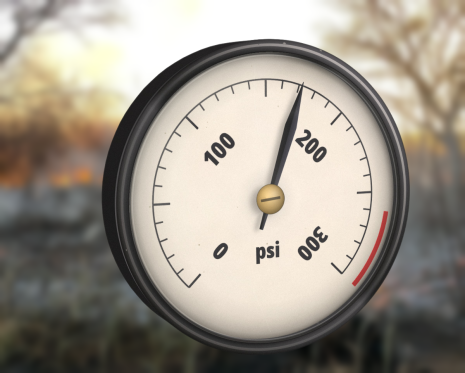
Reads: 170 (psi)
